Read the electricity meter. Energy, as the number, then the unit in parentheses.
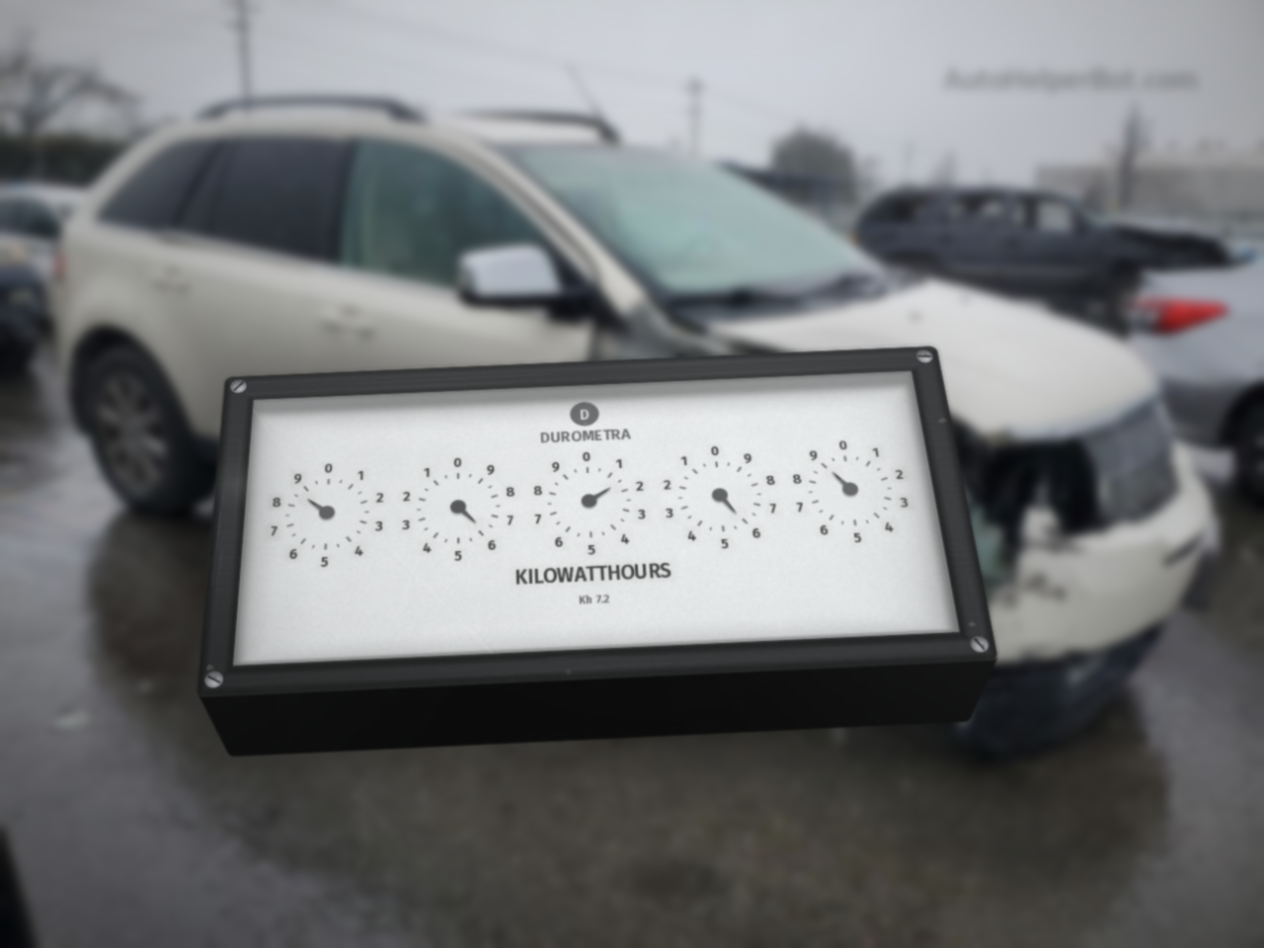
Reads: 86159 (kWh)
